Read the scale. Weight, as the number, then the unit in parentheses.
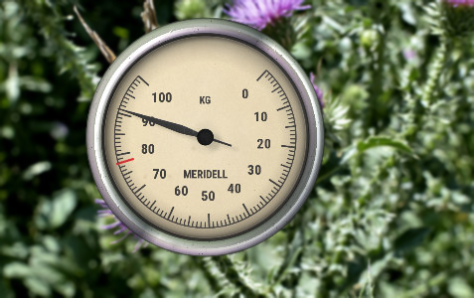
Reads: 91 (kg)
